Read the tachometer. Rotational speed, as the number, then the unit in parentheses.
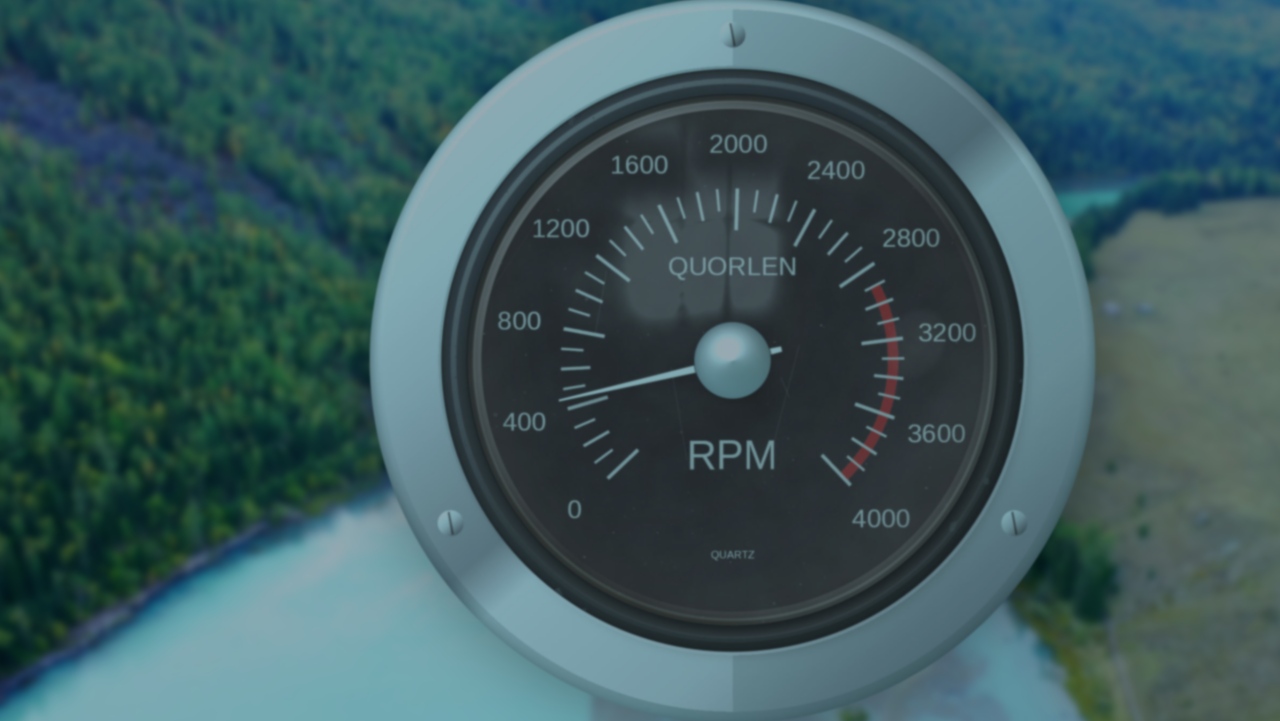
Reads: 450 (rpm)
